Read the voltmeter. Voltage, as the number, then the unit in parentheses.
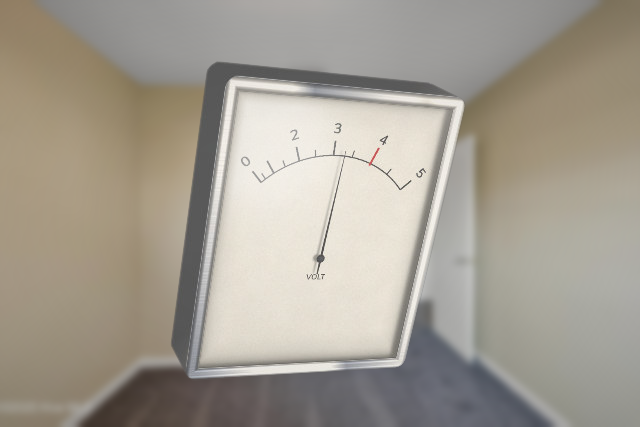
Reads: 3.25 (V)
